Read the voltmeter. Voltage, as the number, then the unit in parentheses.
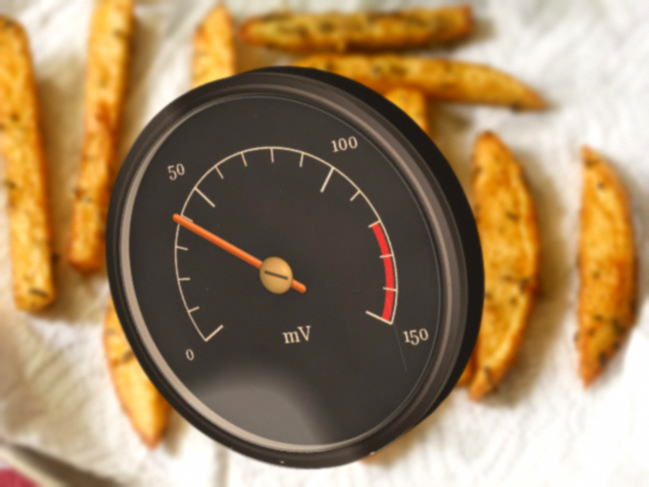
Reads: 40 (mV)
